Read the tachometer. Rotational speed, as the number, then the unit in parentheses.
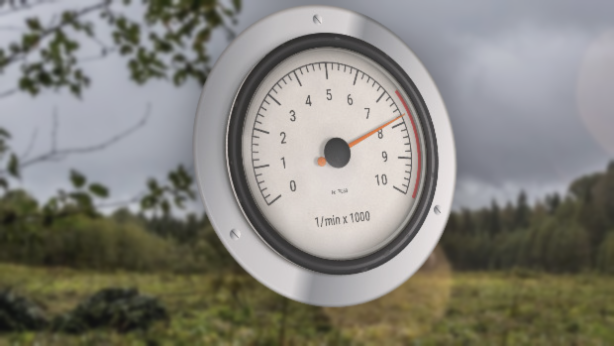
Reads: 7800 (rpm)
